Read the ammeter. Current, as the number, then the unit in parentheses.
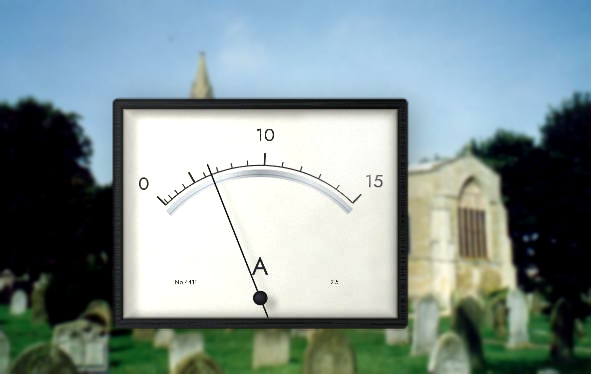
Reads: 6.5 (A)
